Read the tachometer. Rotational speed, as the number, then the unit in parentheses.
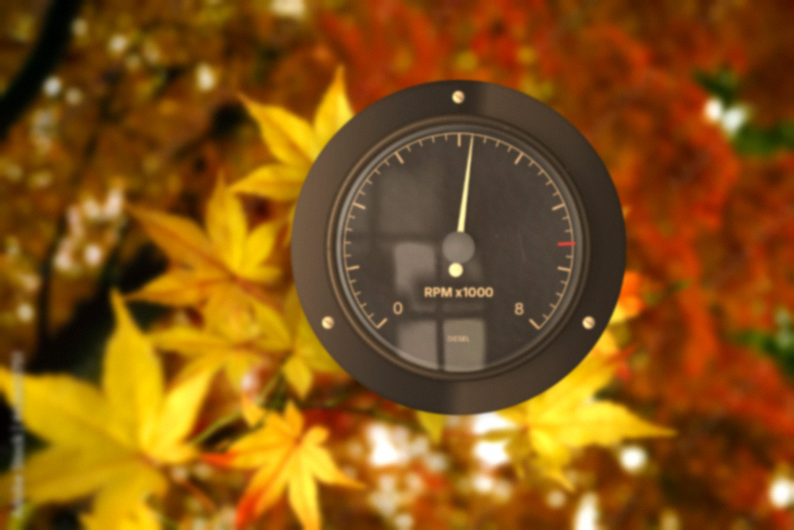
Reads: 4200 (rpm)
